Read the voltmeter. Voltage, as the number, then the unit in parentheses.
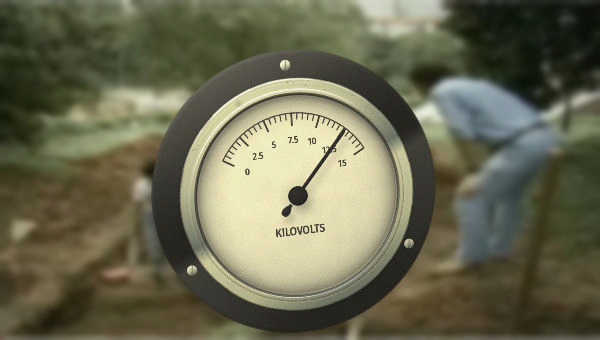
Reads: 12.5 (kV)
